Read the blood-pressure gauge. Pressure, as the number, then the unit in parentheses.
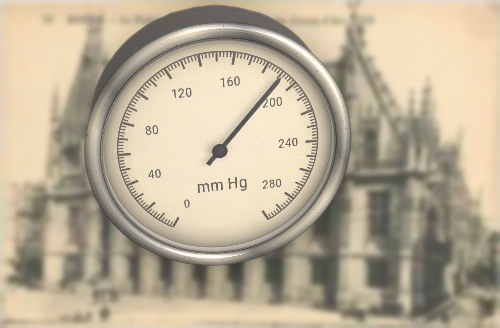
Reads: 190 (mmHg)
